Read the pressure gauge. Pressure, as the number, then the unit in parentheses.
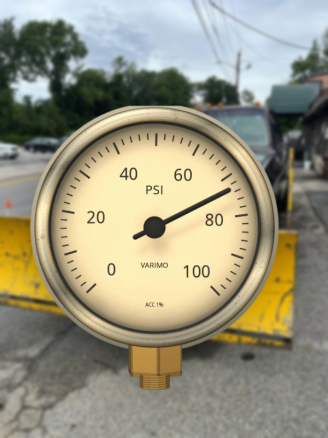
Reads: 73 (psi)
